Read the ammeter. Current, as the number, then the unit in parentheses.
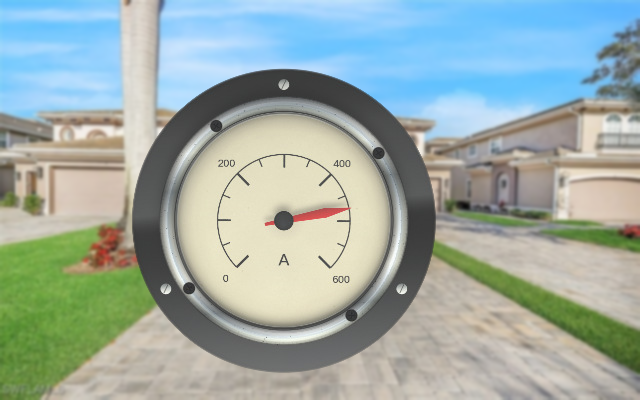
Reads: 475 (A)
